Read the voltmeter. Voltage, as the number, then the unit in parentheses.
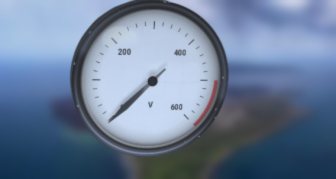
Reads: 0 (V)
